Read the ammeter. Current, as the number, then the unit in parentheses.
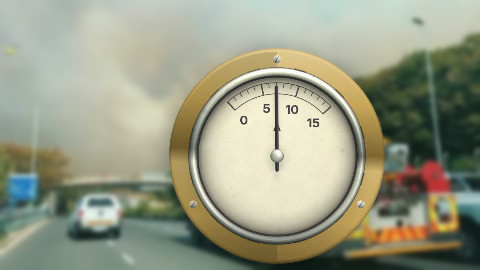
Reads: 7 (A)
